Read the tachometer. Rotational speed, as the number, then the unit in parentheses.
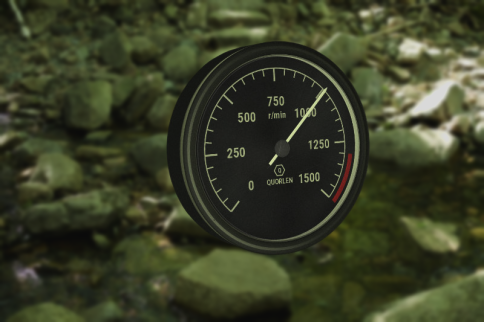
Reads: 1000 (rpm)
